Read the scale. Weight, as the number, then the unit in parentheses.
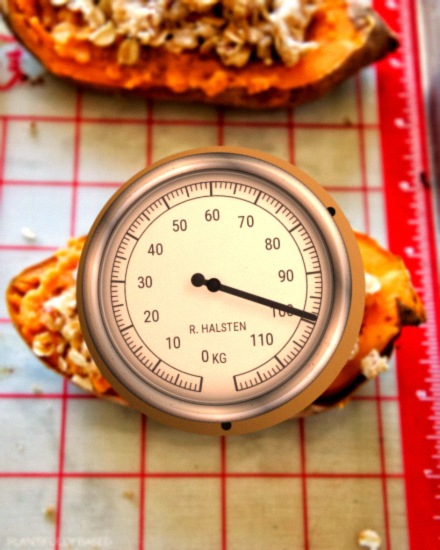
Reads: 99 (kg)
